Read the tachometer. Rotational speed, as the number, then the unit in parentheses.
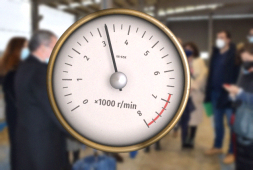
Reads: 3250 (rpm)
